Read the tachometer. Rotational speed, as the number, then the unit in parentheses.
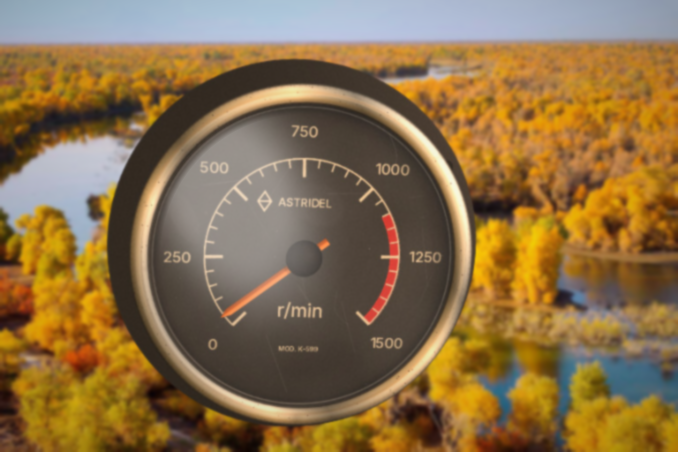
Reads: 50 (rpm)
